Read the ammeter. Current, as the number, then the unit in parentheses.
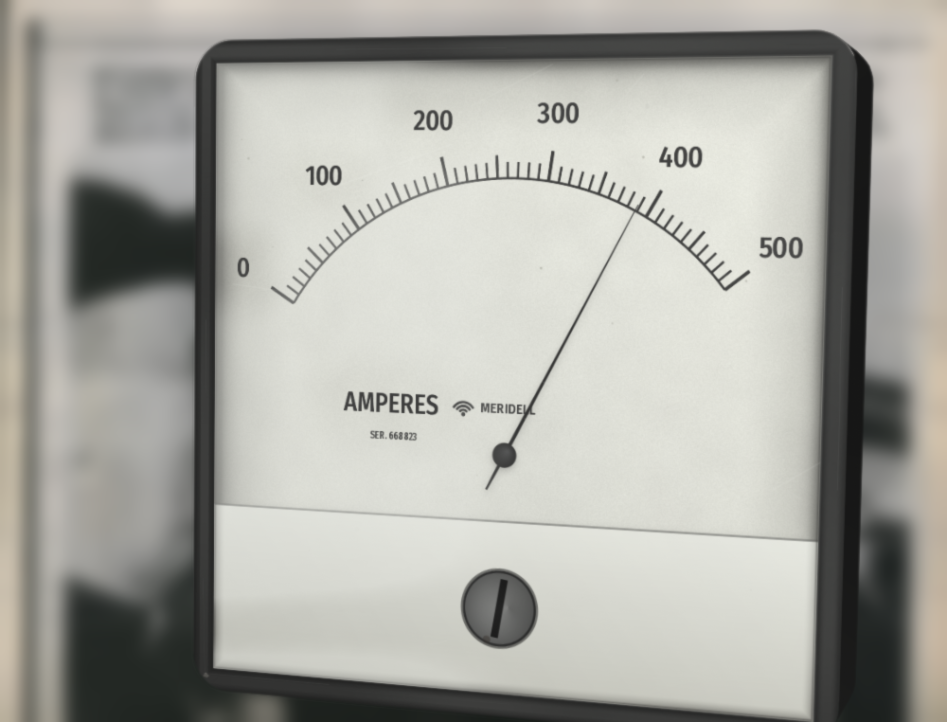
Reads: 390 (A)
